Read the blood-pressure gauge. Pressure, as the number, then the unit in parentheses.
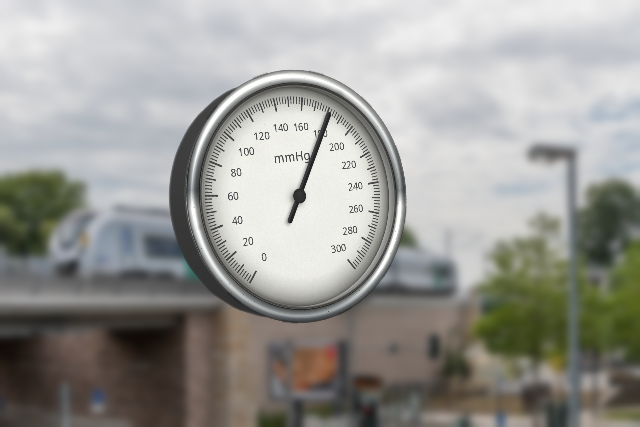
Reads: 180 (mmHg)
